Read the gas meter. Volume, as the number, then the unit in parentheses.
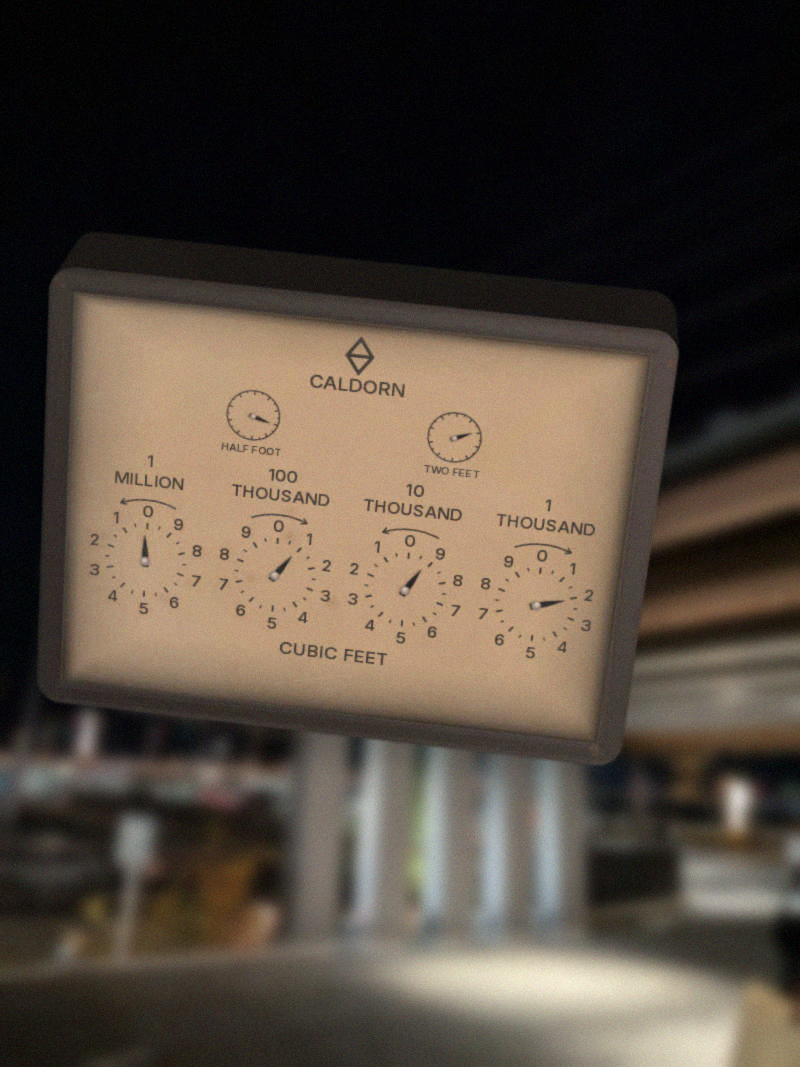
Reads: 9200 (ft³)
